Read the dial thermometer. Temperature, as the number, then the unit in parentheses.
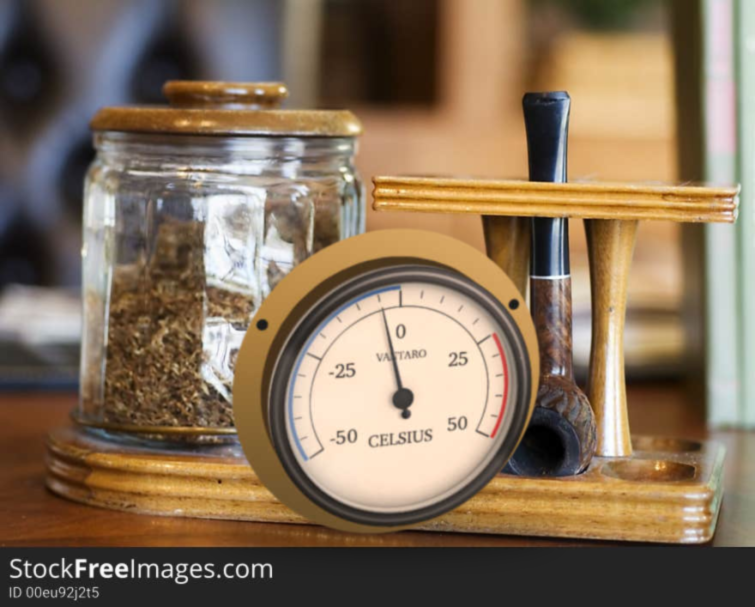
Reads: -5 (°C)
